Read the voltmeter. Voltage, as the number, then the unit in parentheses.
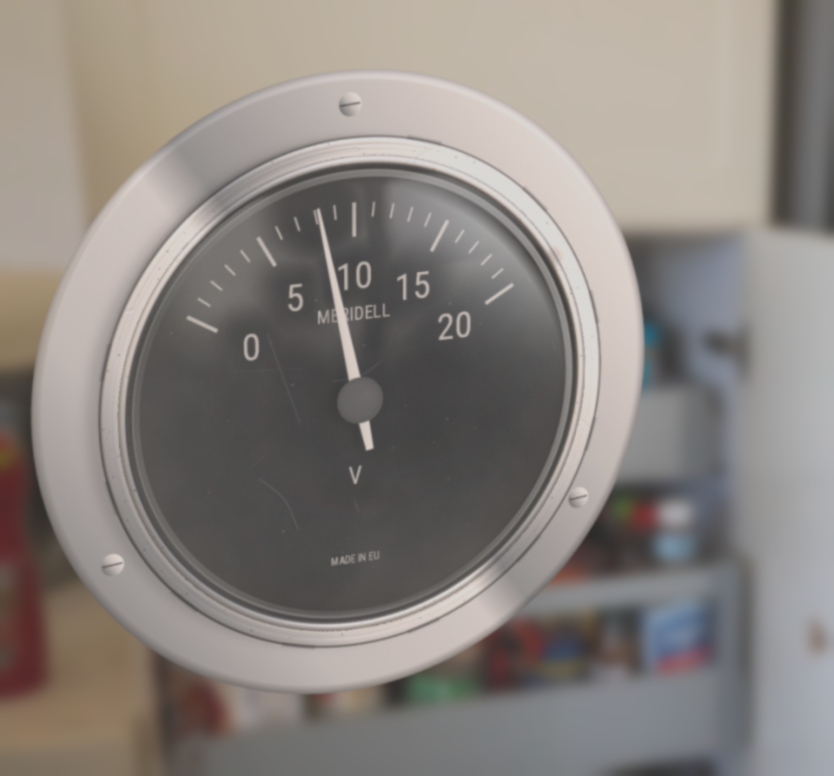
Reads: 8 (V)
